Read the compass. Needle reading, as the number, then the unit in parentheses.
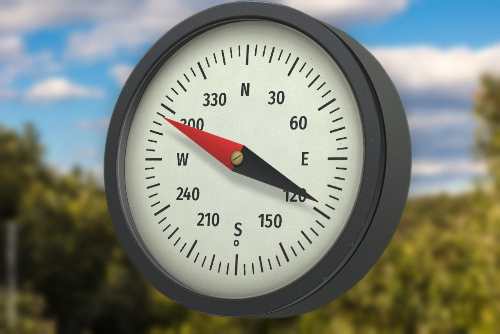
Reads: 295 (°)
